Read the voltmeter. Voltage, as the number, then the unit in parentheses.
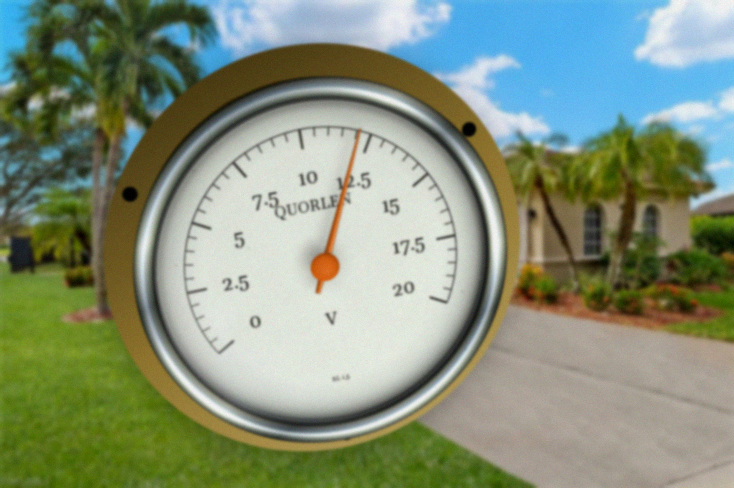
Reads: 12 (V)
